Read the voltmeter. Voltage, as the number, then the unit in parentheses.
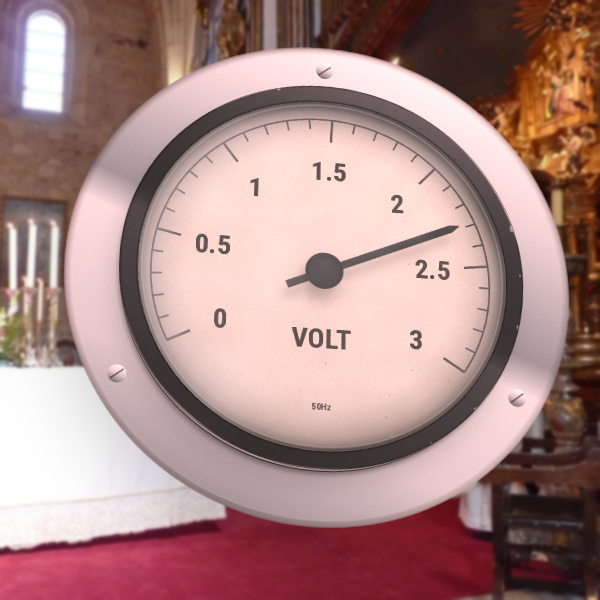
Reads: 2.3 (V)
